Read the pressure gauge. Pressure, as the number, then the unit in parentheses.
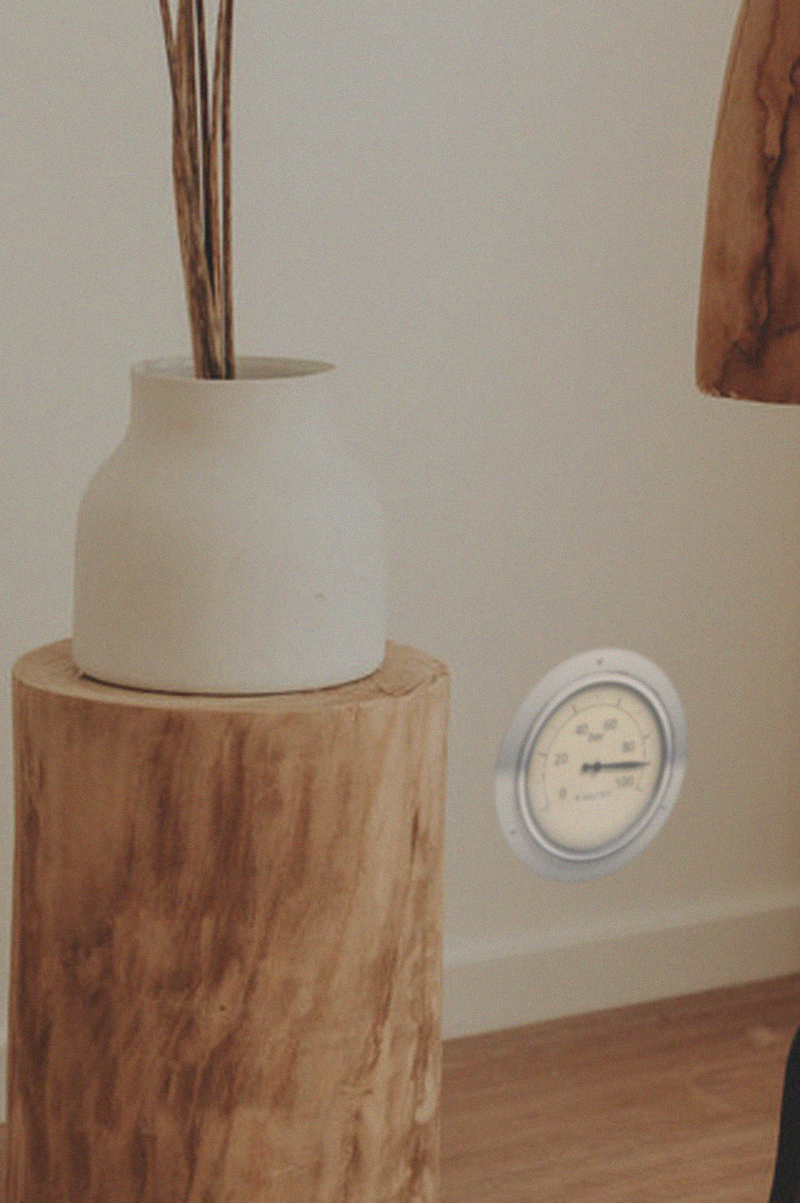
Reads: 90 (bar)
